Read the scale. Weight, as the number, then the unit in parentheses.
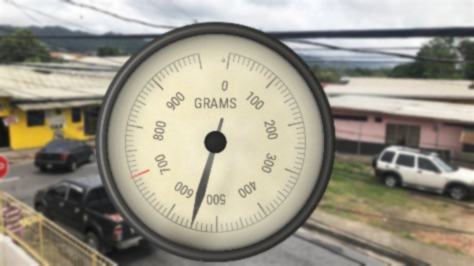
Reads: 550 (g)
